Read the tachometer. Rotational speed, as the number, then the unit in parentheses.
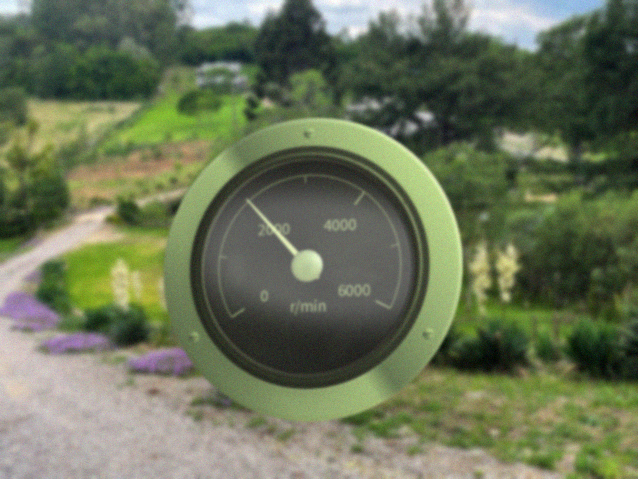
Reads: 2000 (rpm)
